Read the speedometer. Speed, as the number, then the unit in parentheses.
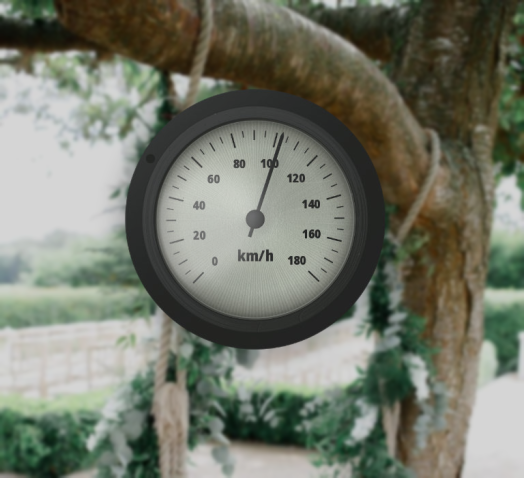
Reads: 102.5 (km/h)
